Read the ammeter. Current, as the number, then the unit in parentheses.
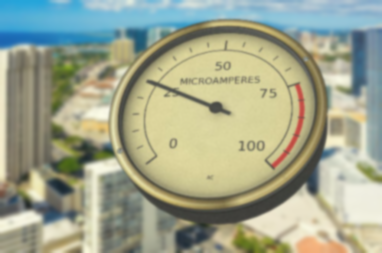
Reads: 25 (µA)
